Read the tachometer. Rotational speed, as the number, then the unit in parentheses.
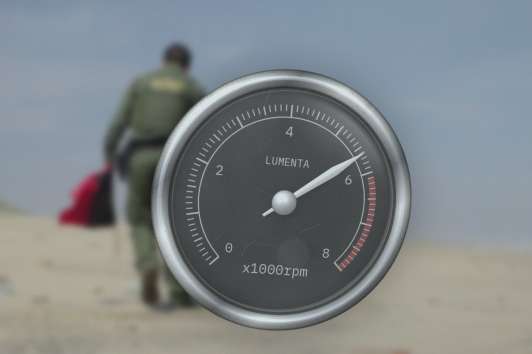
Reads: 5600 (rpm)
